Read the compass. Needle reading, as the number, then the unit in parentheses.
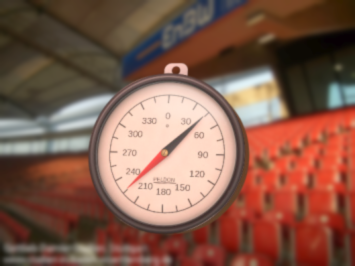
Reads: 225 (°)
